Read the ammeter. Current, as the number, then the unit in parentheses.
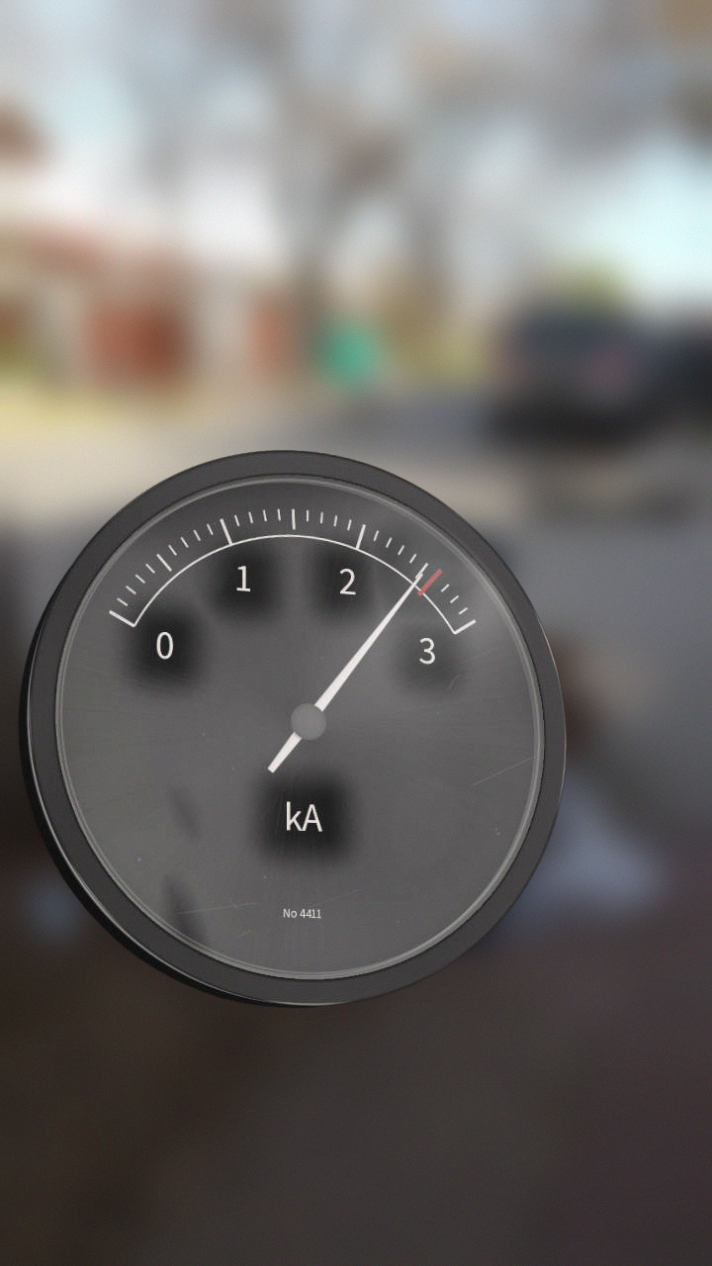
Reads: 2.5 (kA)
